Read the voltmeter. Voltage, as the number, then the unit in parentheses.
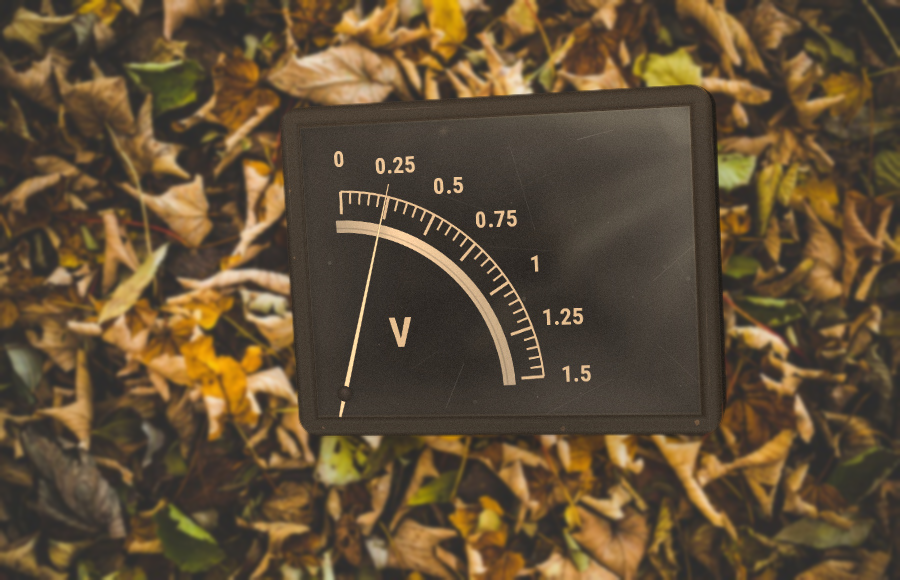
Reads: 0.25 (V)
